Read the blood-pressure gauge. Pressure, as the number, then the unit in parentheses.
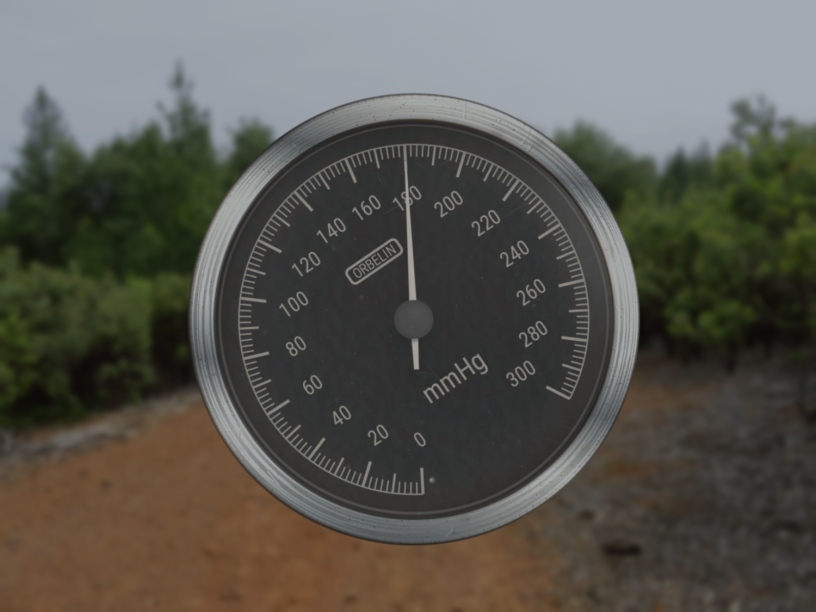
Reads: 180 (mmHg)
